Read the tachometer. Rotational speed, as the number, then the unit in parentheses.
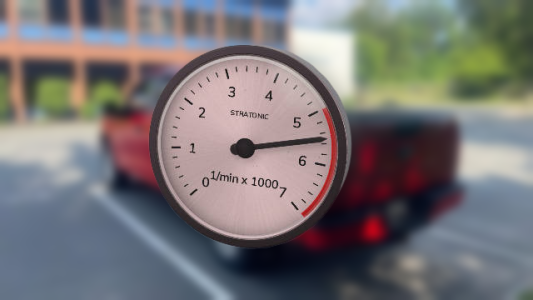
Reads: 5500 (rpm)
